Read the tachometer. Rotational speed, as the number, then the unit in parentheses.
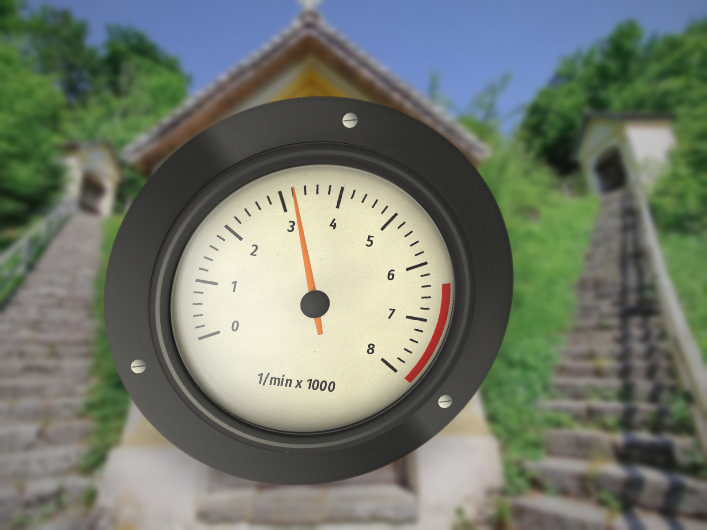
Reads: 3200 (rpm)
